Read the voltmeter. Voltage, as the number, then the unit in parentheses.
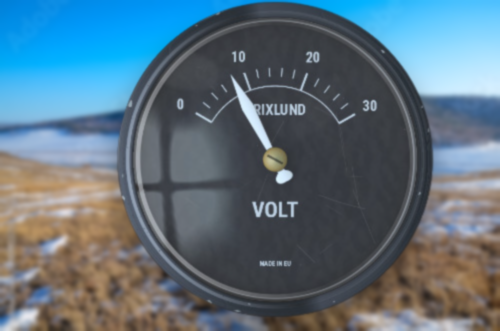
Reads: 8 (V)
